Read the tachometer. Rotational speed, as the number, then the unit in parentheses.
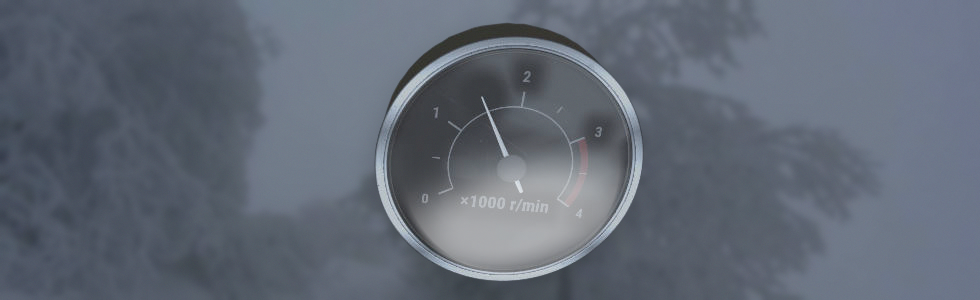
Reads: 1500 (rpm)
